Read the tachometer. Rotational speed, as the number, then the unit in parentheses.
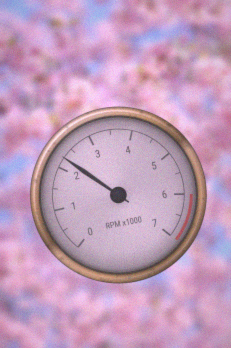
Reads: 2250 (rpm)
